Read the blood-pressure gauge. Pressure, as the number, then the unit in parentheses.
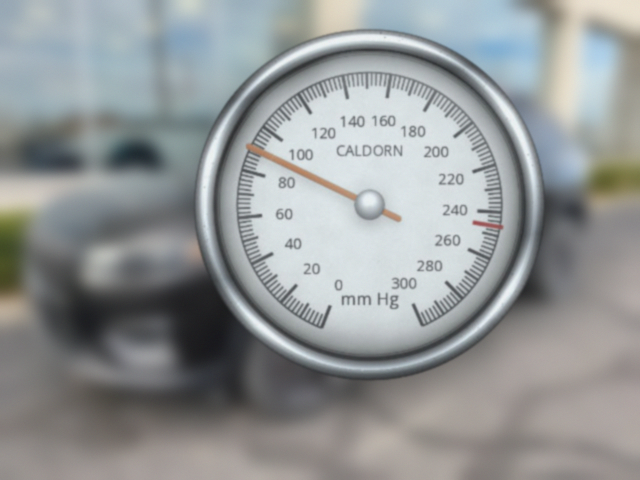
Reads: 90 (mmHg)
